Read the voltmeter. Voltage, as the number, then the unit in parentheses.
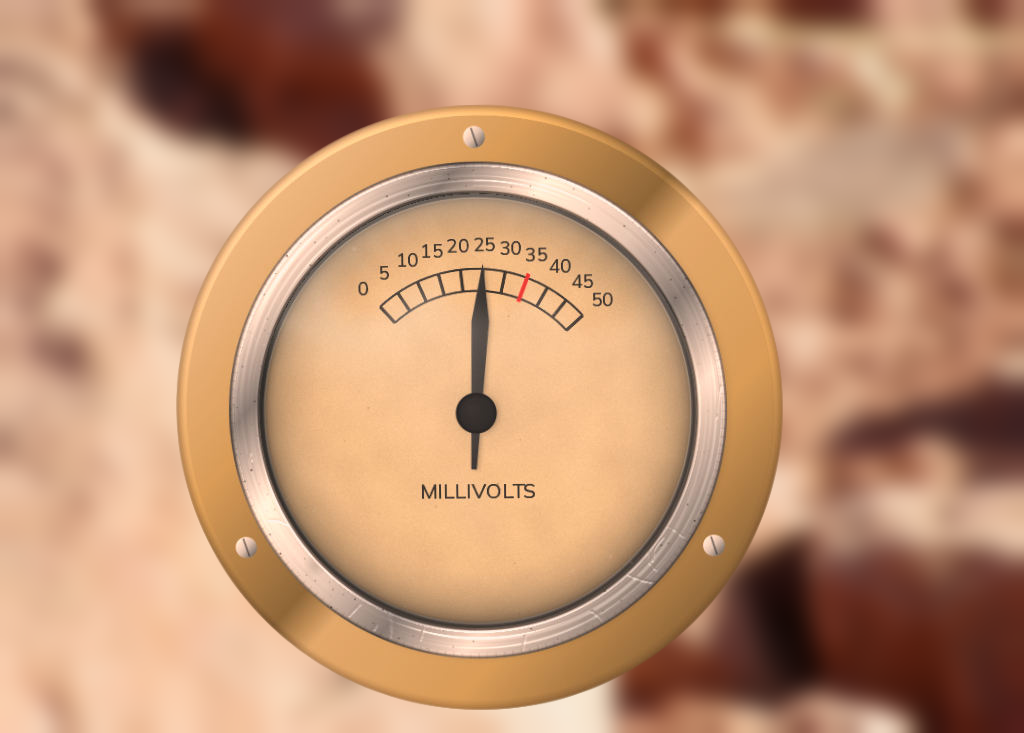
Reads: 25 (mV)
